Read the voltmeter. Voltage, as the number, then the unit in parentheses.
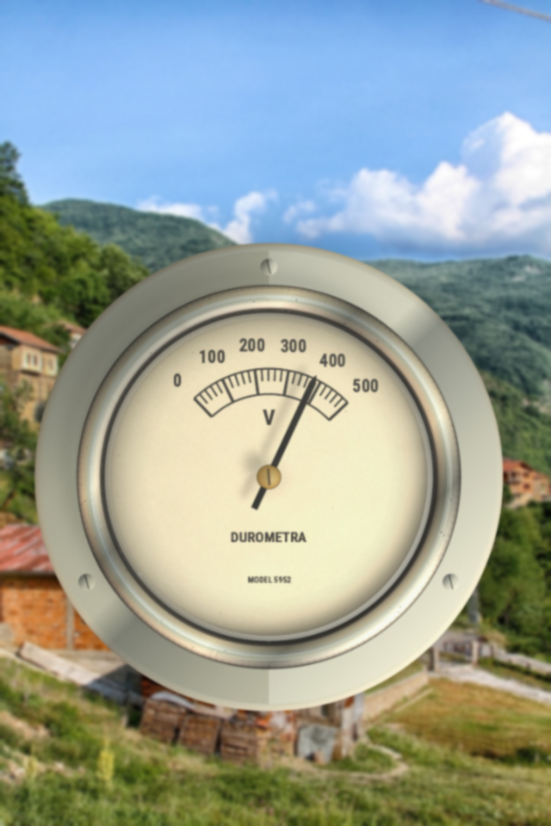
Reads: 380 (V)
